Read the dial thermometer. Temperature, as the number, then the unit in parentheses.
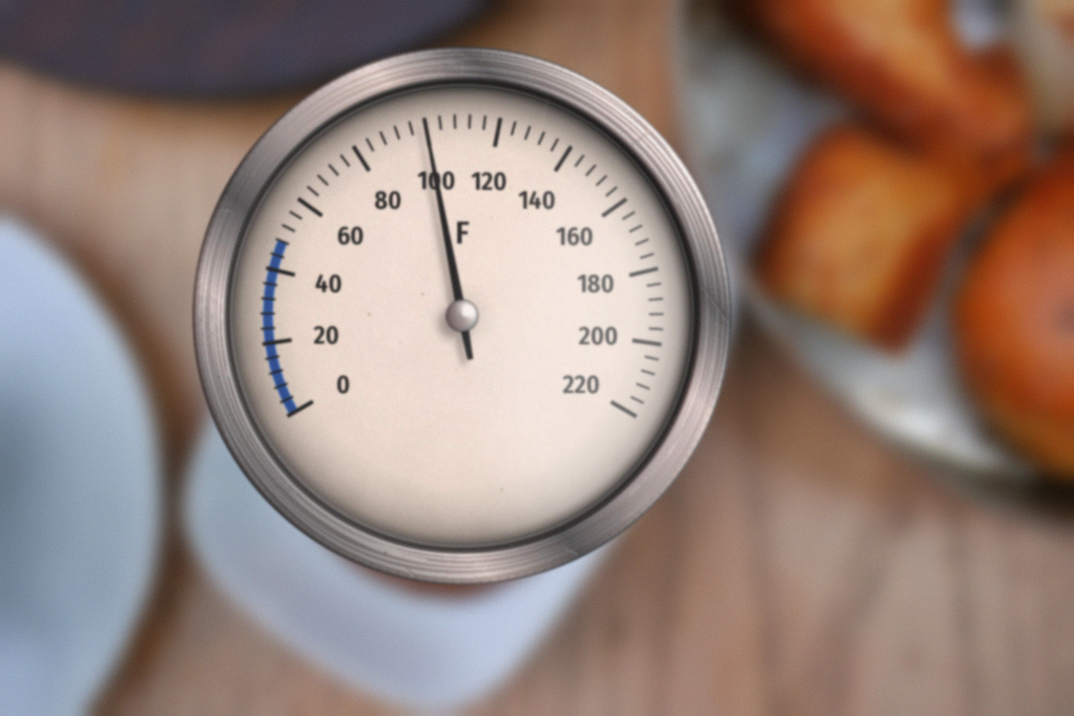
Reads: 100 (°F)
